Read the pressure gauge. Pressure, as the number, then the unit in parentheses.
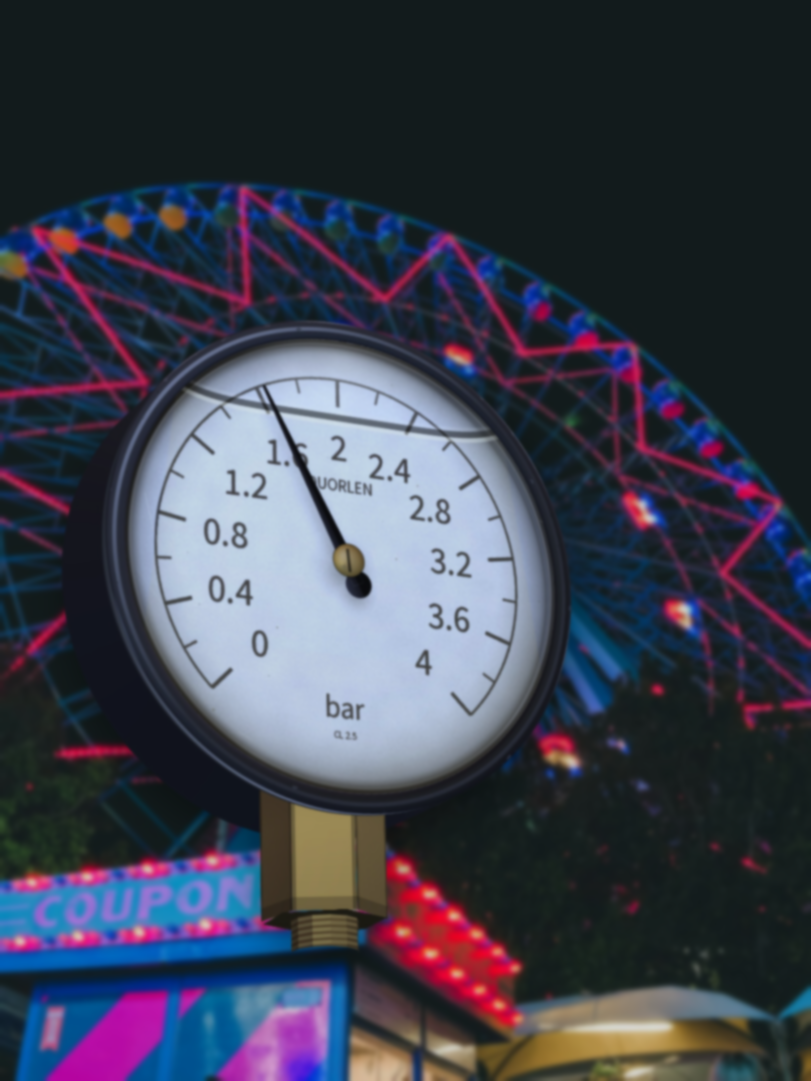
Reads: 1.6 (bar)
